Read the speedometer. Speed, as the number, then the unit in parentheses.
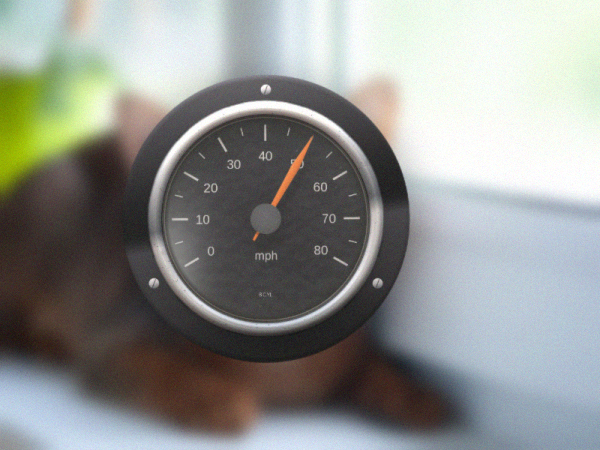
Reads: 50 (mph)
